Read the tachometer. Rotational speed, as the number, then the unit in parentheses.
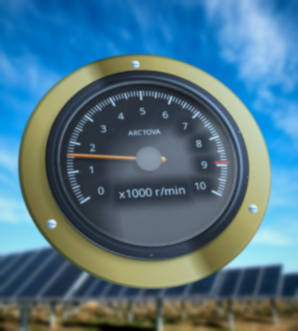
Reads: 1500 (rpm)
